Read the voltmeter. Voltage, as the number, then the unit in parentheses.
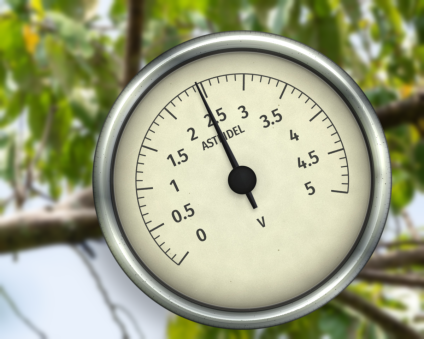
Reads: 2.45 (V)
